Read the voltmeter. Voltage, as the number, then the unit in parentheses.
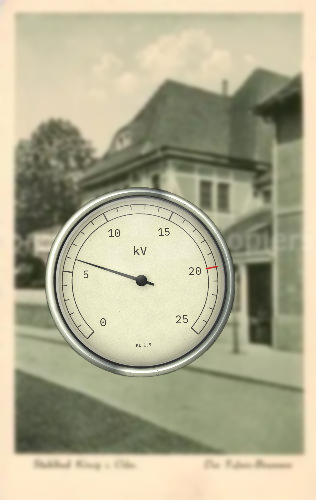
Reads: 6 (kV)
